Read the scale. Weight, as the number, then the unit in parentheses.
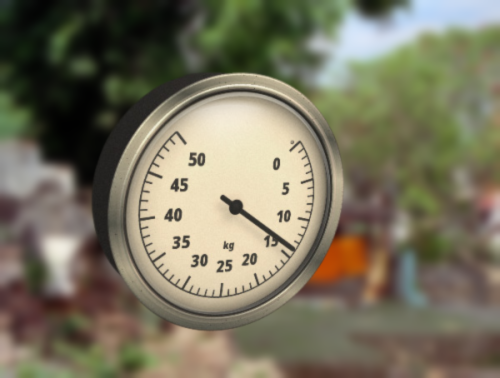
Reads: 14 (kg)
